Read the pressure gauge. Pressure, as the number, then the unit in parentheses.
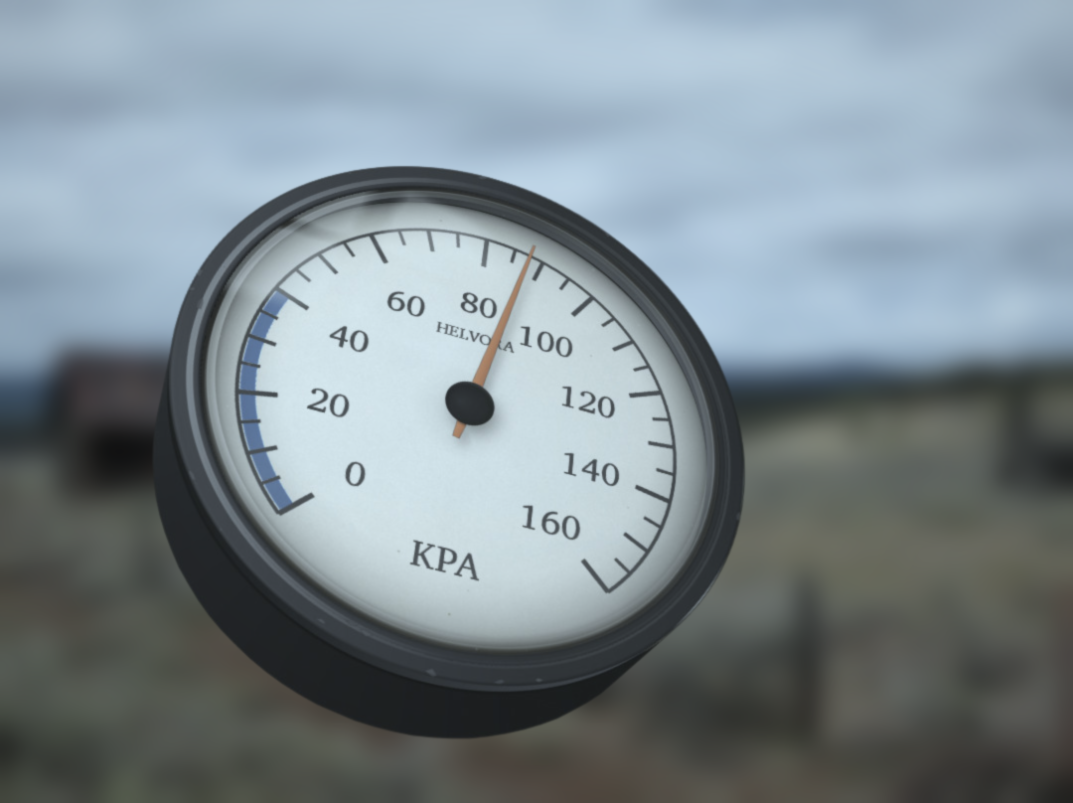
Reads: 87.5 (kPa)
